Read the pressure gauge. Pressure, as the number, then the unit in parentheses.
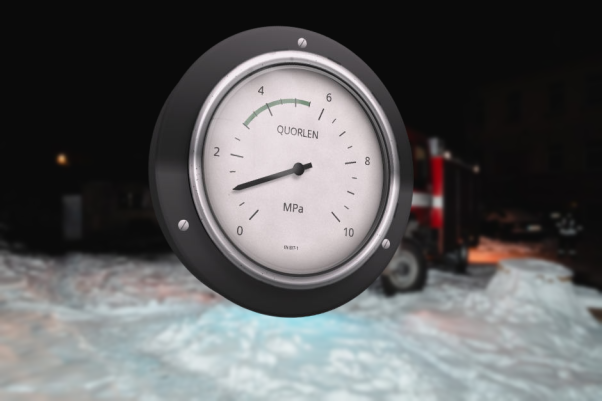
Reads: 1 (MPa)
